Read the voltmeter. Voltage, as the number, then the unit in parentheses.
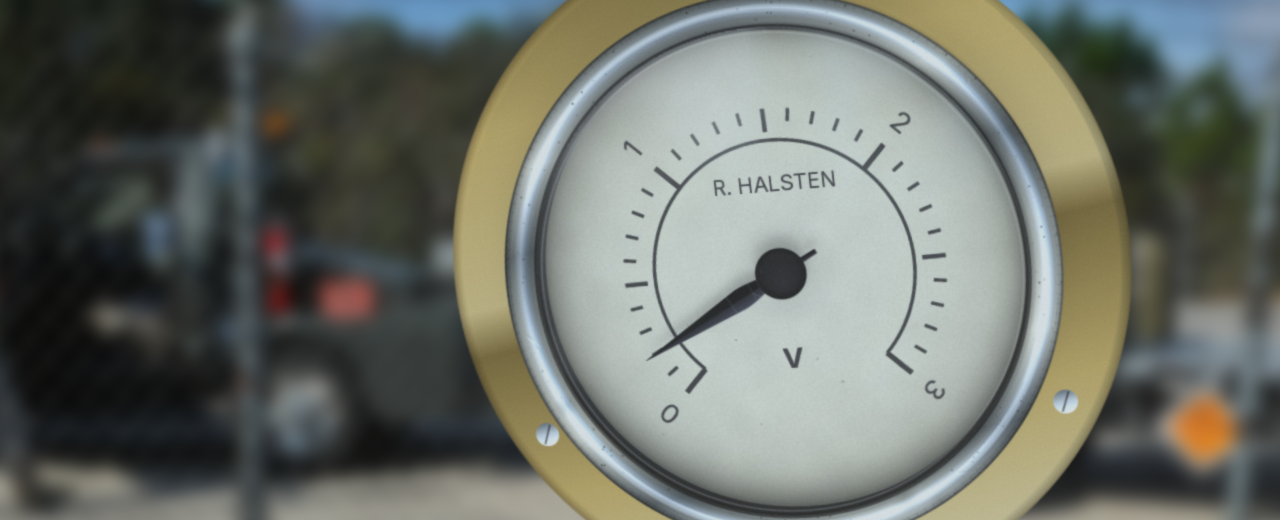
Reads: 0.2 (V)
